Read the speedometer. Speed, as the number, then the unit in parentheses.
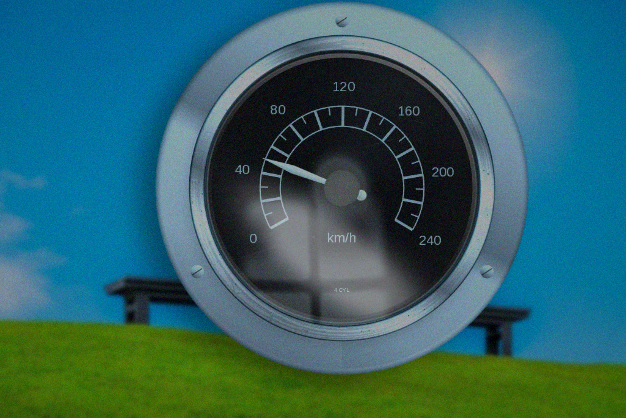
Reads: 50 (km/h)
